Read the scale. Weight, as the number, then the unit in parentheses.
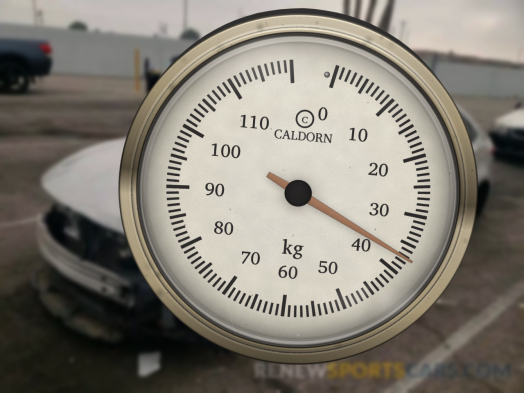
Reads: 37 (kg)
